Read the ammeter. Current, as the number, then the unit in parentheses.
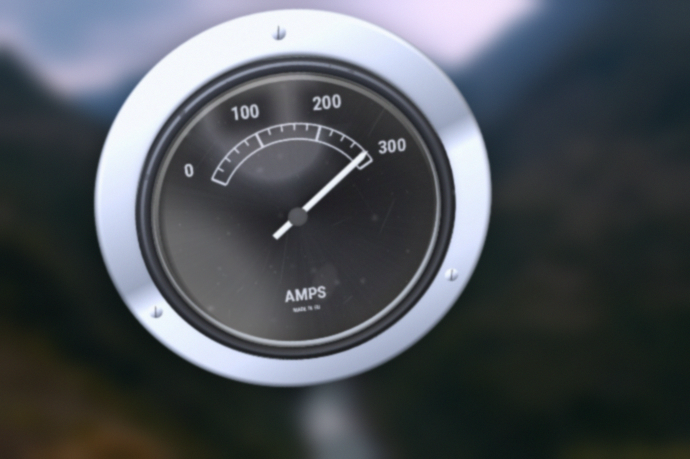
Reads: 280 (A)
